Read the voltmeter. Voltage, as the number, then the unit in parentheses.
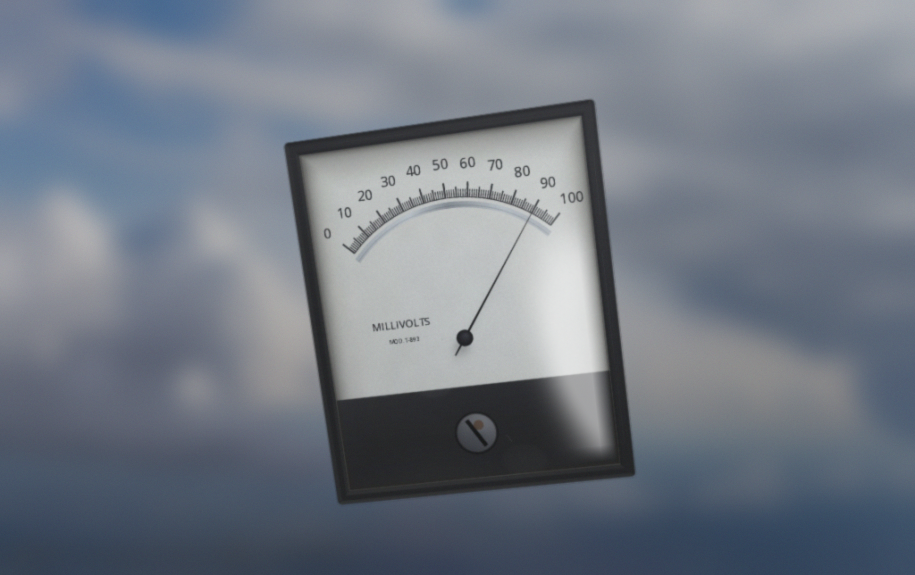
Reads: 90 (mV)
